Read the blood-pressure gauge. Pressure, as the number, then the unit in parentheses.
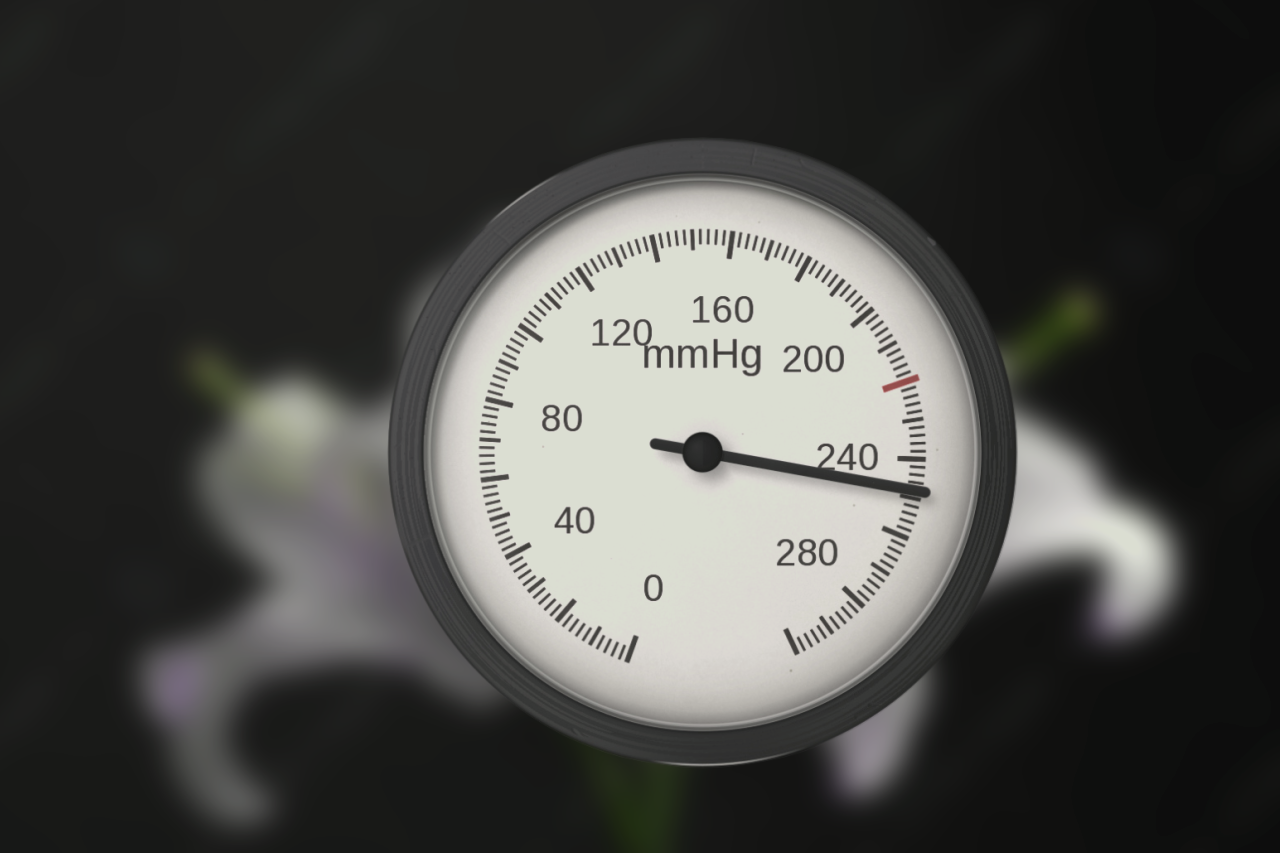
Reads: 248 (mmHg)
